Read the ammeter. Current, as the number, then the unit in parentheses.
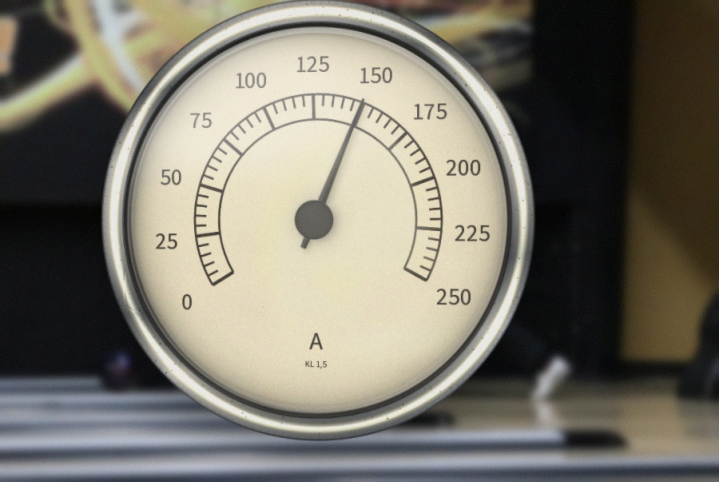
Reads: 150 (A)
